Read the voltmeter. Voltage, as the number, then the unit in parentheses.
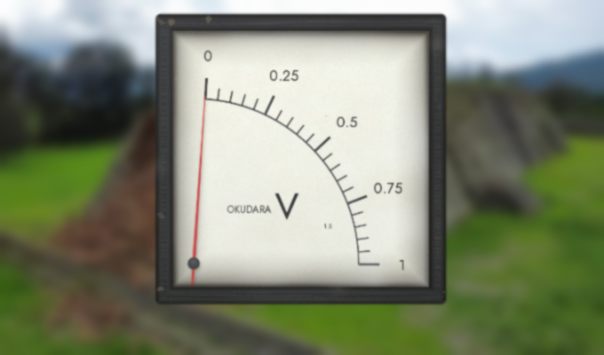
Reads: 0 (V)
